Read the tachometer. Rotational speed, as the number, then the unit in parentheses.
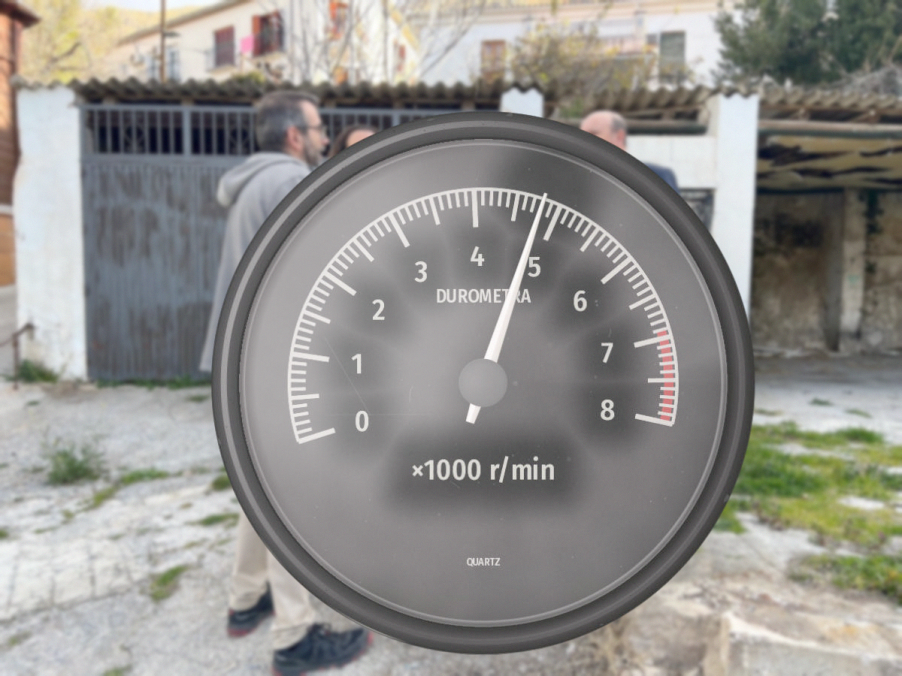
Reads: 4800 (rpm)
